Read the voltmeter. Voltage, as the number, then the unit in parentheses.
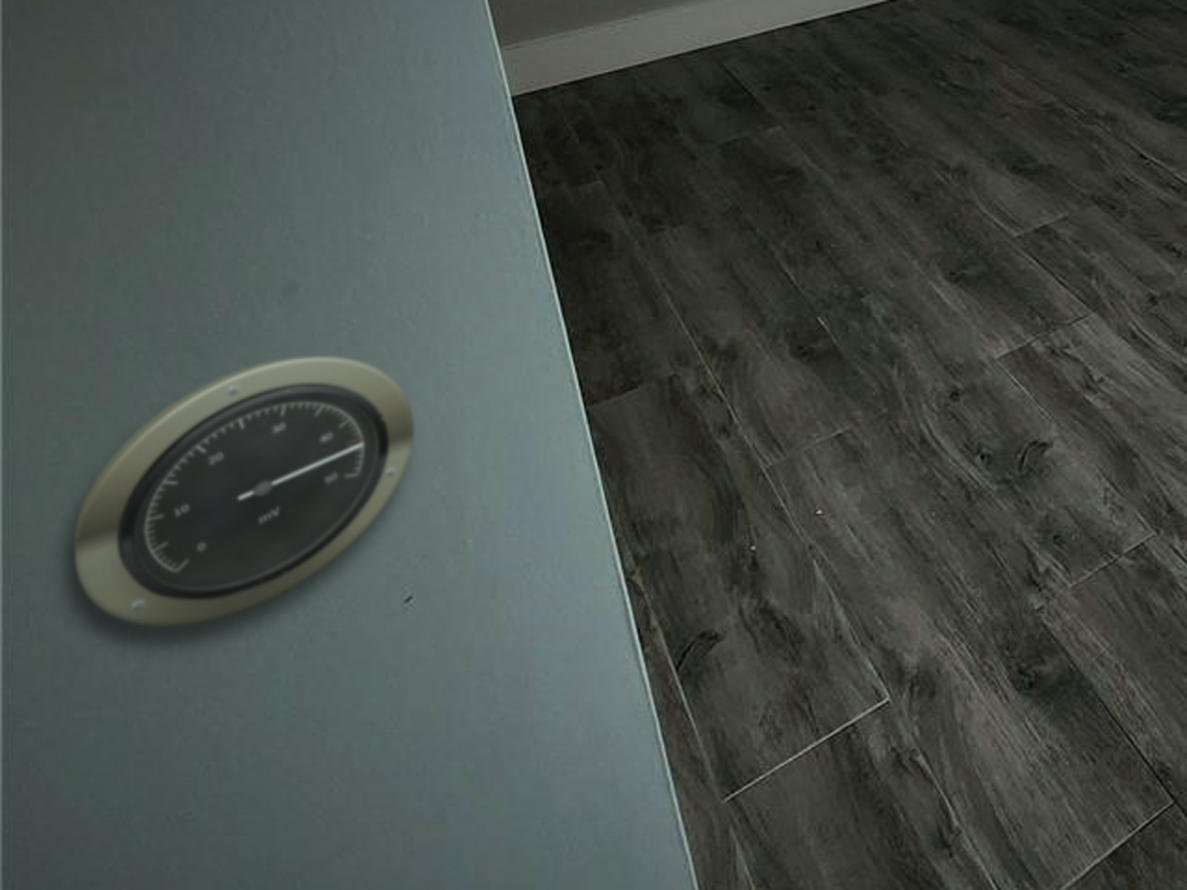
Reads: 45 (mV)
